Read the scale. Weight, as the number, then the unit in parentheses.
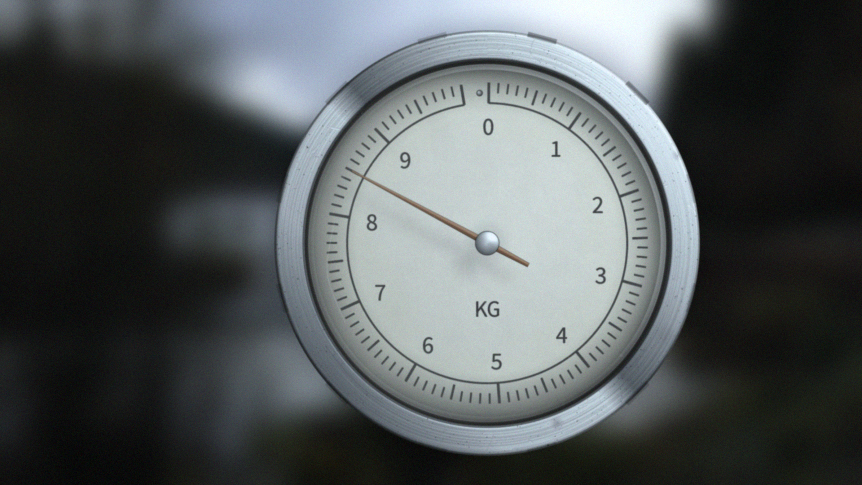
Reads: 8.5 (kg)
